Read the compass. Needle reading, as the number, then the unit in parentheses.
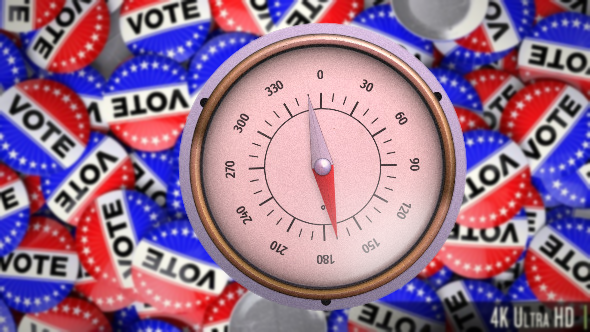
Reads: 170 (°)
